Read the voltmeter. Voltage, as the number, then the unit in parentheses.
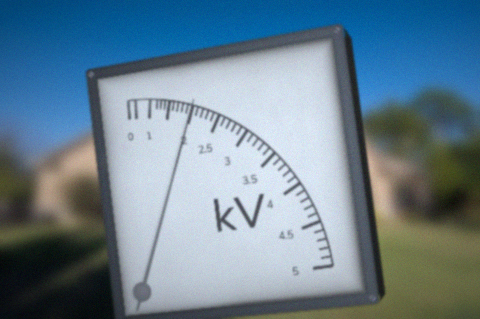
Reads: 2 (kV)
